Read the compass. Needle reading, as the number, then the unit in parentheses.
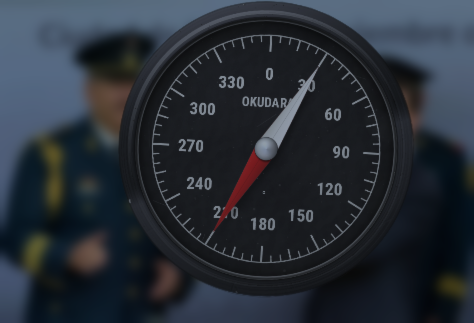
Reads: 210 (°)
